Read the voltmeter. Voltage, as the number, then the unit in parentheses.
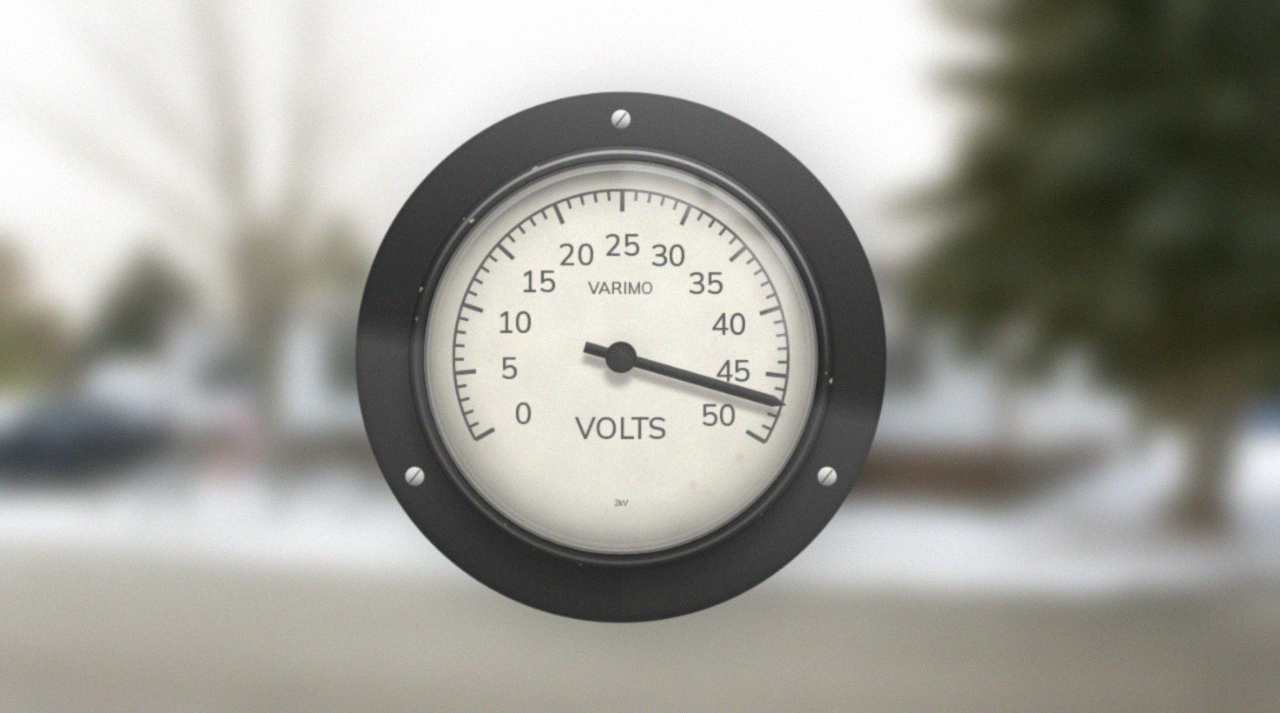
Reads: 47 (V)
